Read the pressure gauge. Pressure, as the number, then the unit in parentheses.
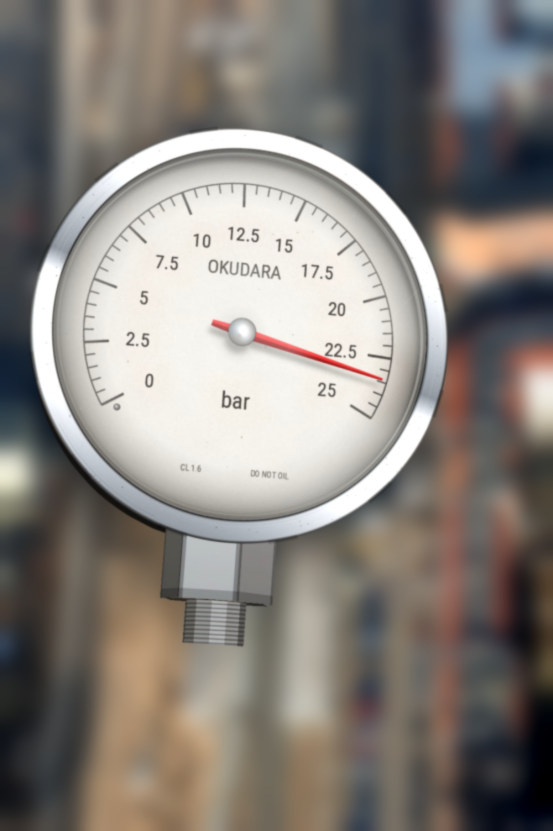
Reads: 23.5 (bar)
